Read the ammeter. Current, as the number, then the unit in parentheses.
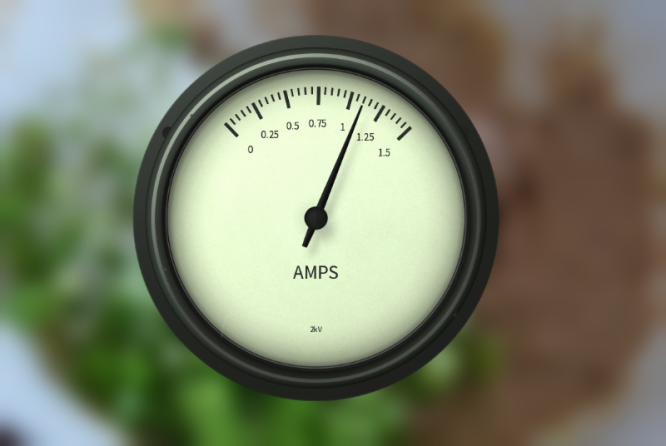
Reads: 1.1 (A)
